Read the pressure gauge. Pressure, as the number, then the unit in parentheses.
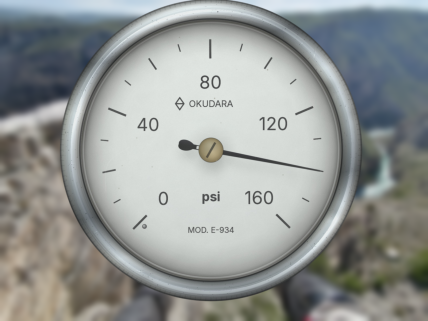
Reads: 140 (psi)
